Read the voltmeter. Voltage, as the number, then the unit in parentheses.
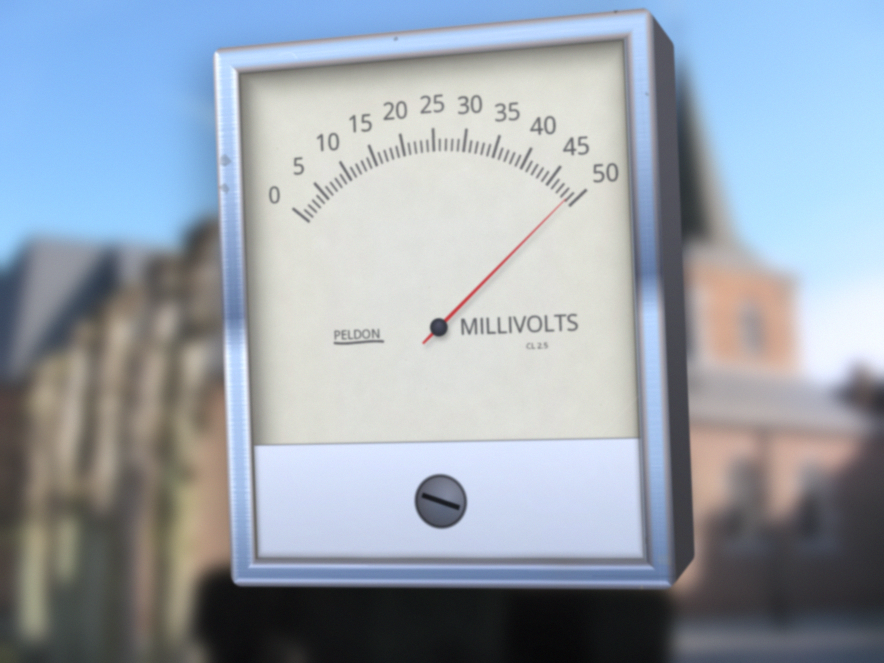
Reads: 49 (mV)
